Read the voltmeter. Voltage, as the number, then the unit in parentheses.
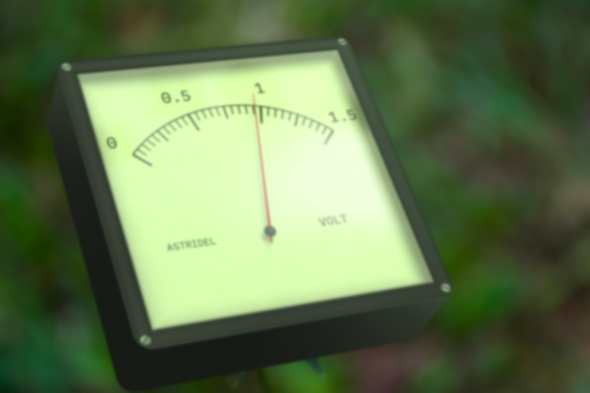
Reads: 0.95 (V)
